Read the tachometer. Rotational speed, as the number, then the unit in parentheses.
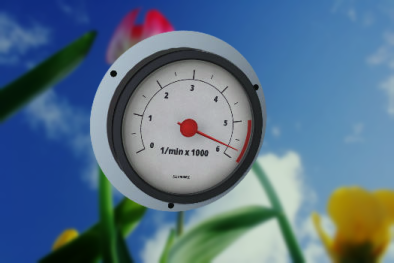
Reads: 5750 (rpm)
